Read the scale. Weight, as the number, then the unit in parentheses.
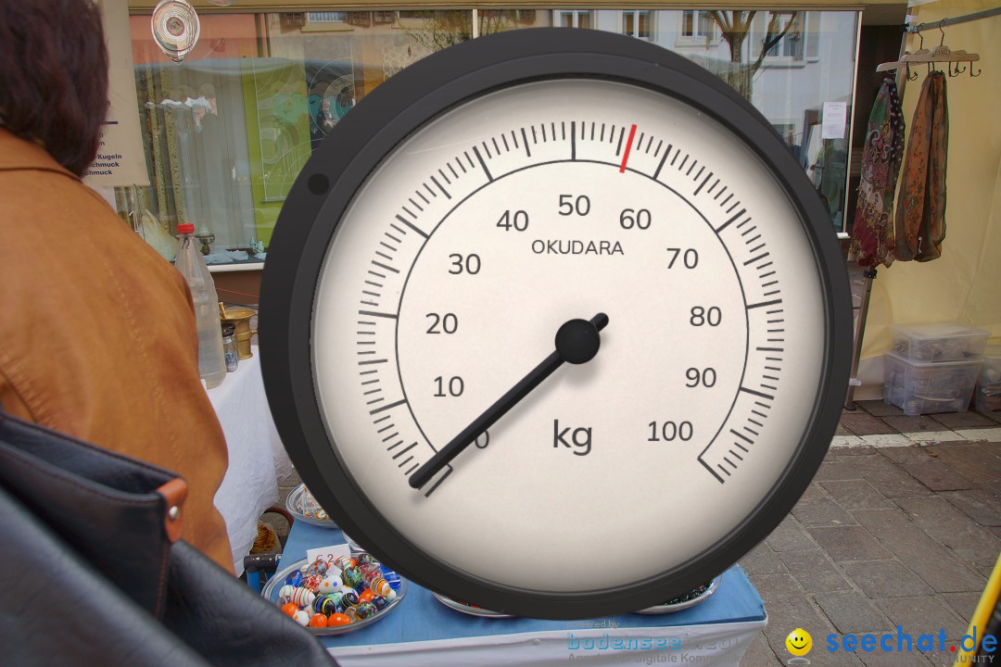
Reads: 2 (kg)
